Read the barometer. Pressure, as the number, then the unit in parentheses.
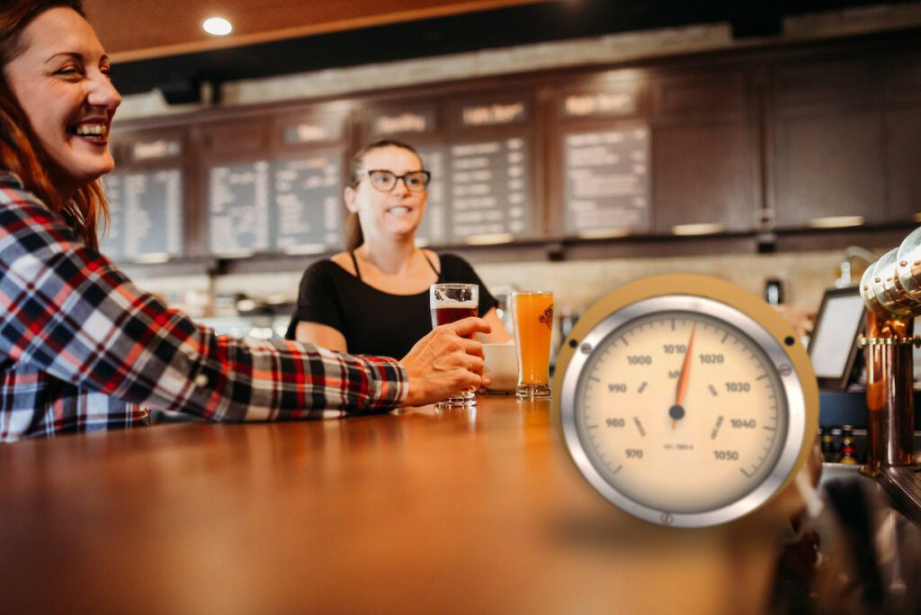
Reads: 1014 (hPa)
